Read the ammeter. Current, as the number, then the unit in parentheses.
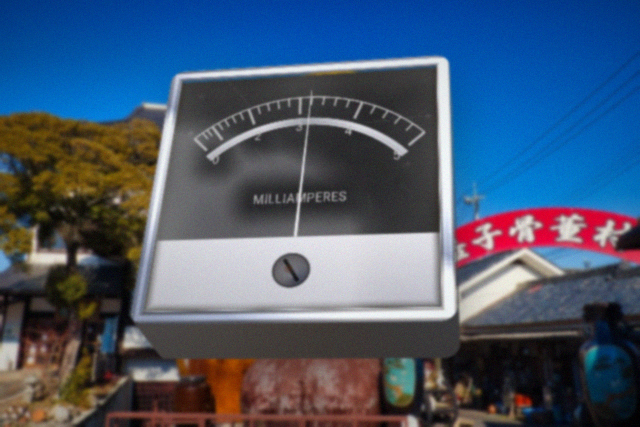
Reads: 3.2 (mA)
